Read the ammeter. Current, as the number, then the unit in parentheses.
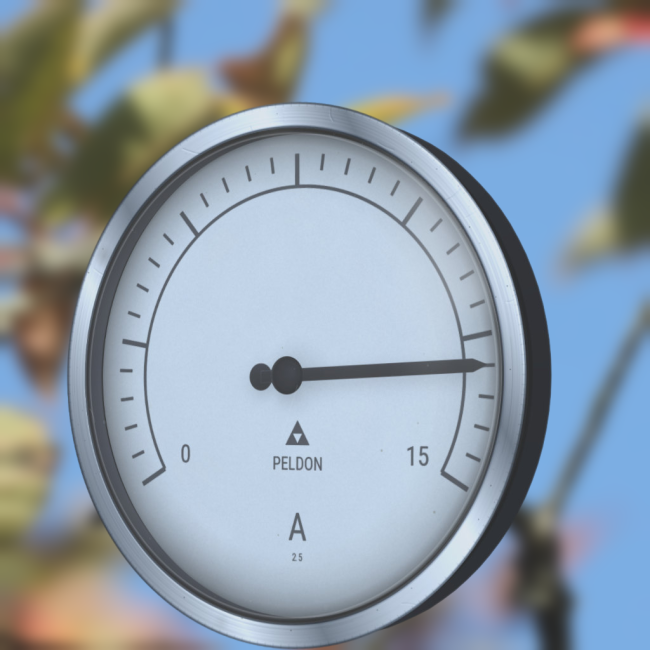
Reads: 13 (A)
